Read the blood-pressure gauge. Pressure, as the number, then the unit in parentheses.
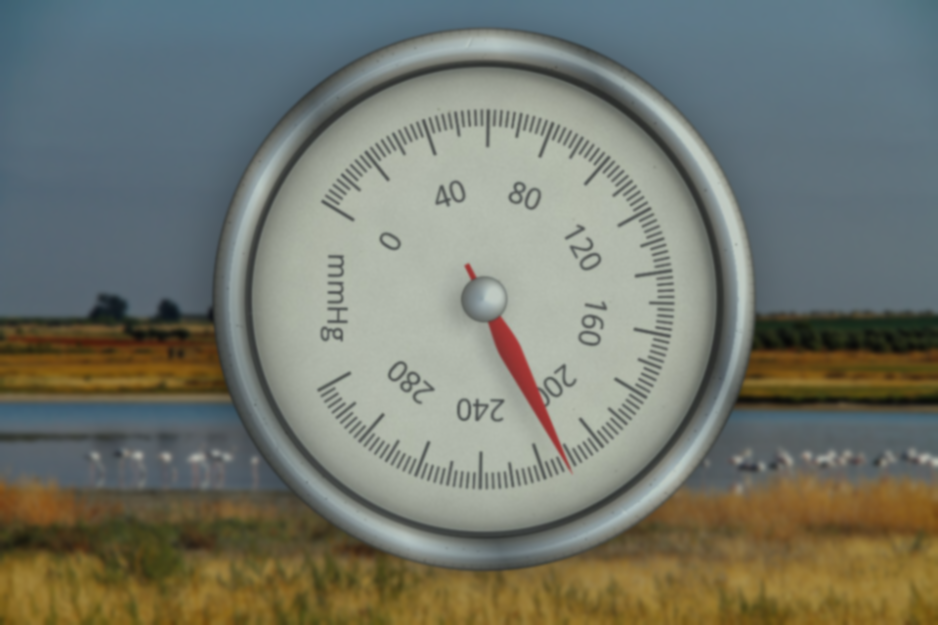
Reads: 212 (mmHg)
